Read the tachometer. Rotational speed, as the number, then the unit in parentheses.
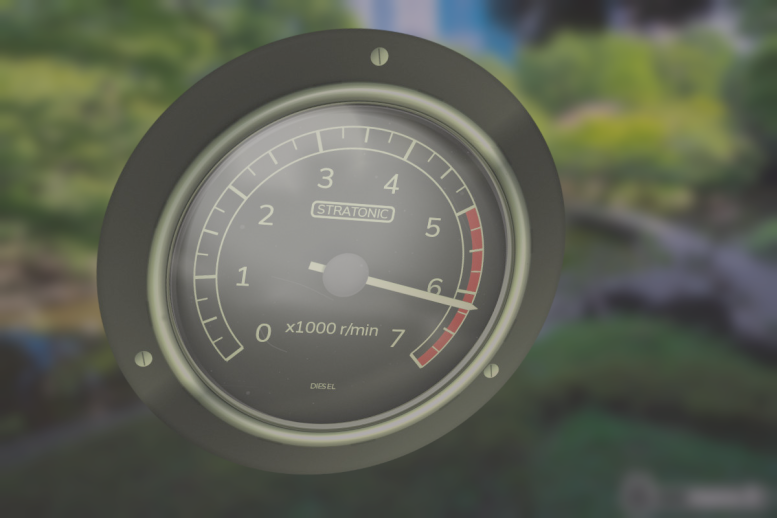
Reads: 6125 (rpm)
